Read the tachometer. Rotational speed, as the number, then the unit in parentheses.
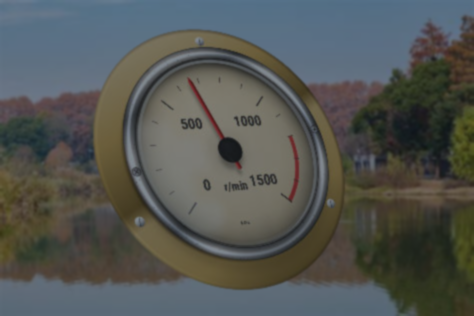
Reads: 650 (rpm)
